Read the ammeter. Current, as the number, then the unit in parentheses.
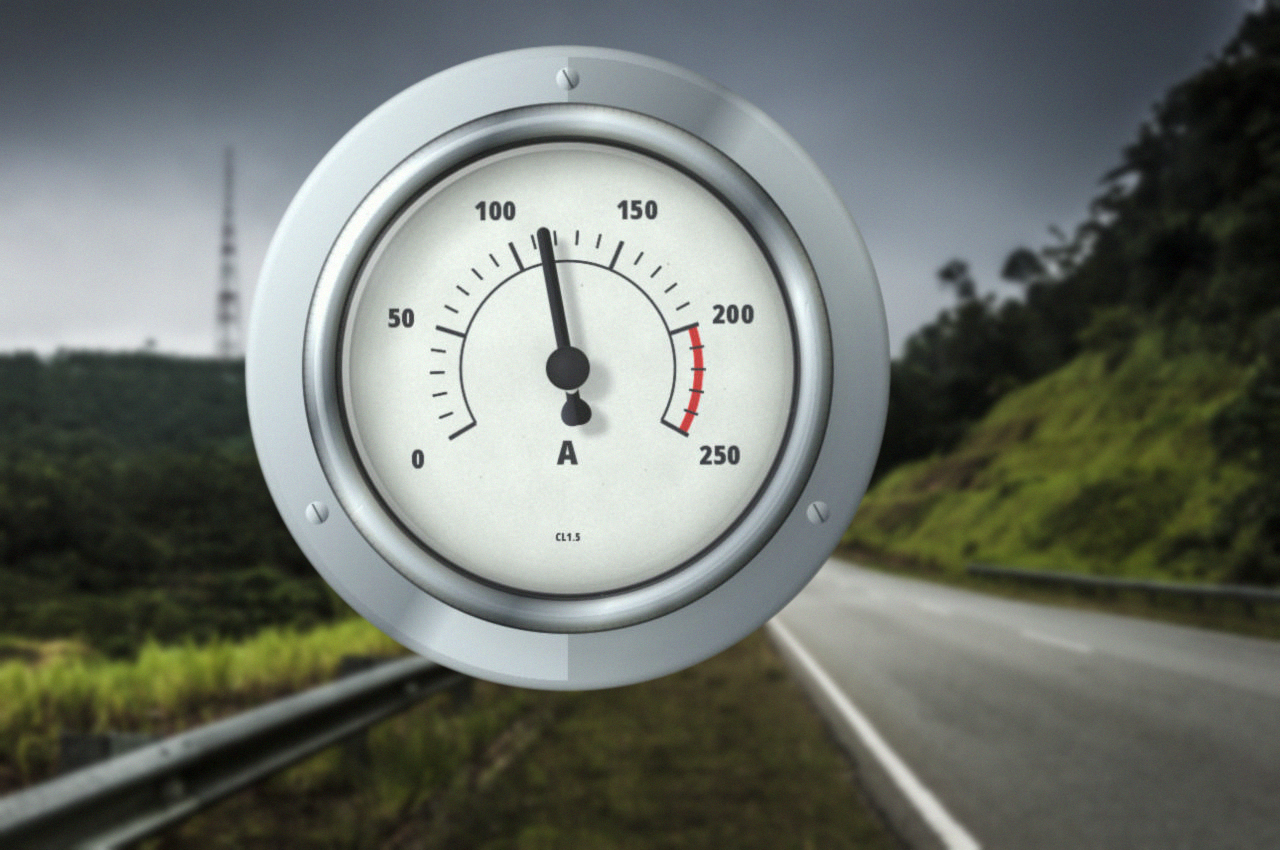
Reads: 115 (A)
